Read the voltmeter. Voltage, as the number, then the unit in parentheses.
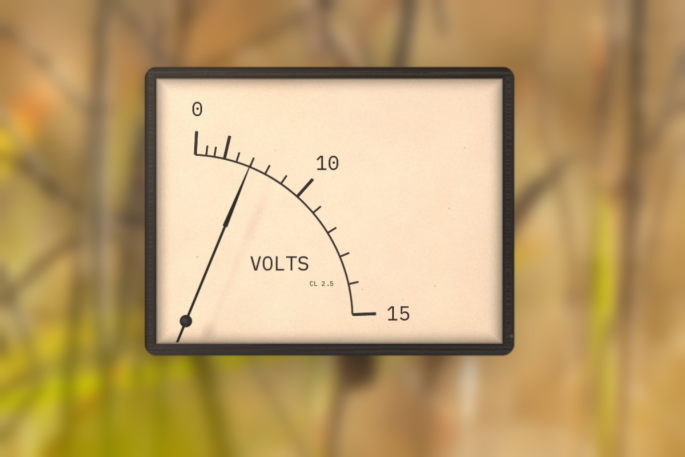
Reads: 7 (V)
